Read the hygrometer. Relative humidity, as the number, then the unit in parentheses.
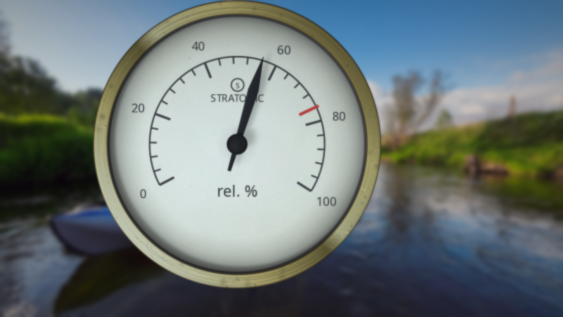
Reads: 56 (%)
